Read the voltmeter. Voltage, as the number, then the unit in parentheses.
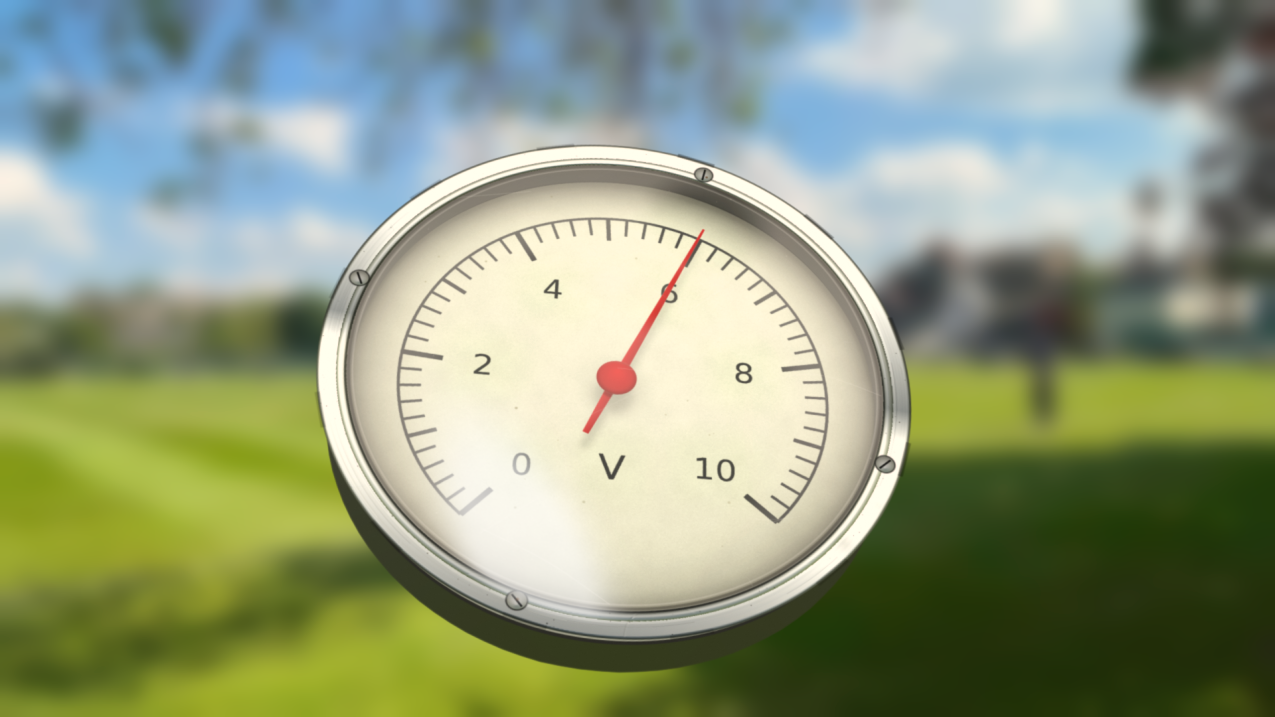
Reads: 6 (V)
